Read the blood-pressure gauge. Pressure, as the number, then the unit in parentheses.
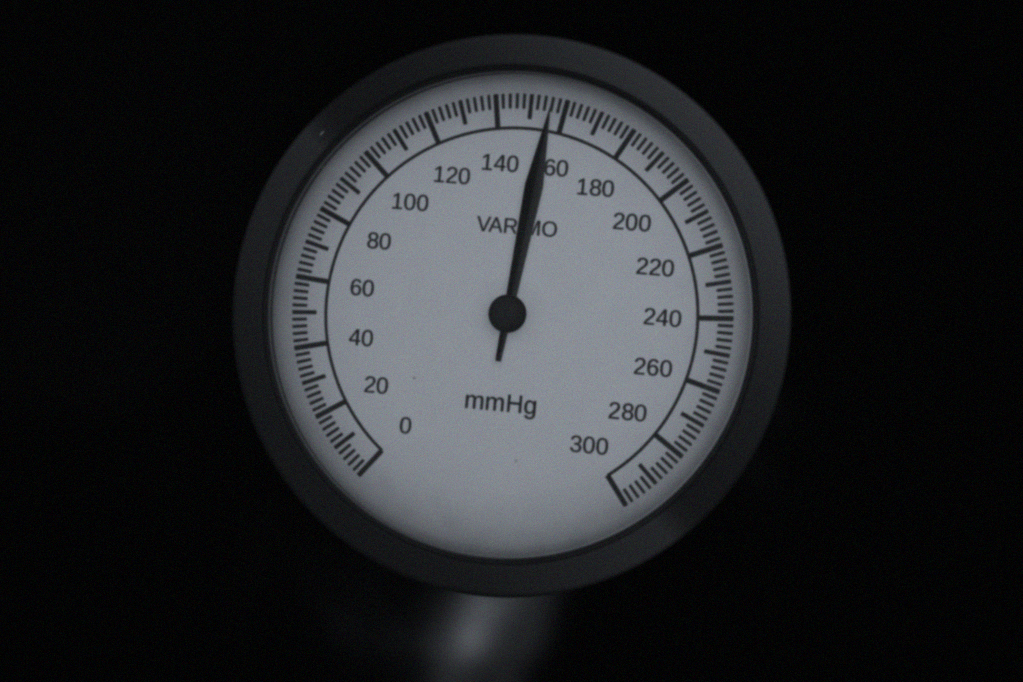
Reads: 156 (mmHg)
